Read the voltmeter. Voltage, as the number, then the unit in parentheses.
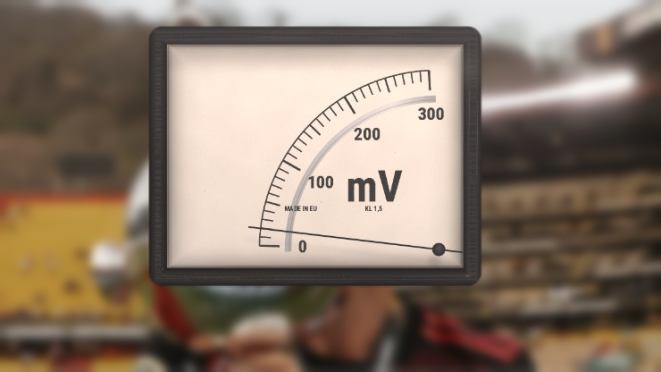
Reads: 20 (mV)
